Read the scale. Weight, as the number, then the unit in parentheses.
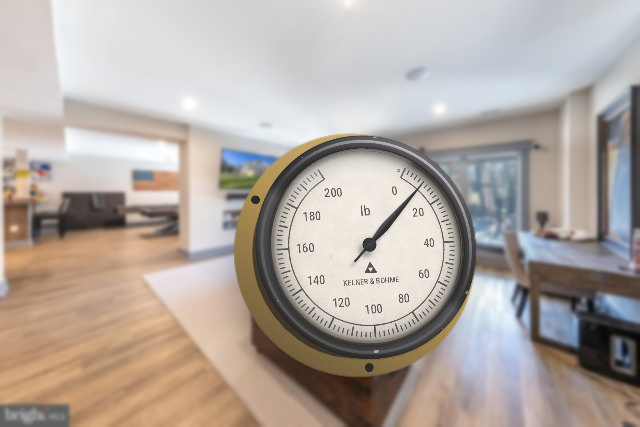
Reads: 10 (lb)
